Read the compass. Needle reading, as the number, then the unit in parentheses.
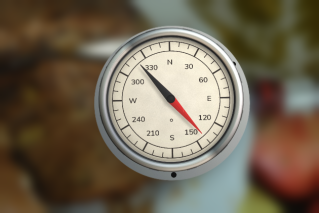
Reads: 140 (°)
